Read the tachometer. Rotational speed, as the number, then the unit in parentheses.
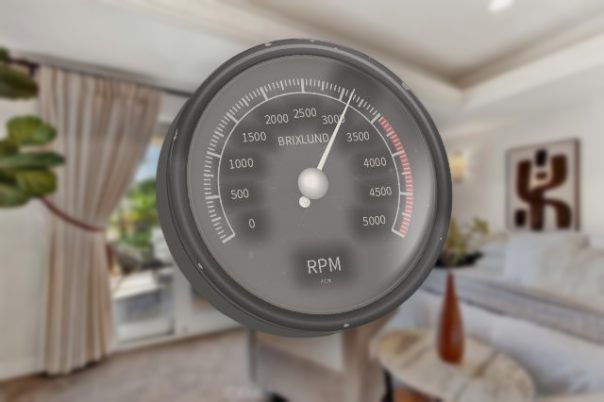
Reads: 3100 (rpm)
